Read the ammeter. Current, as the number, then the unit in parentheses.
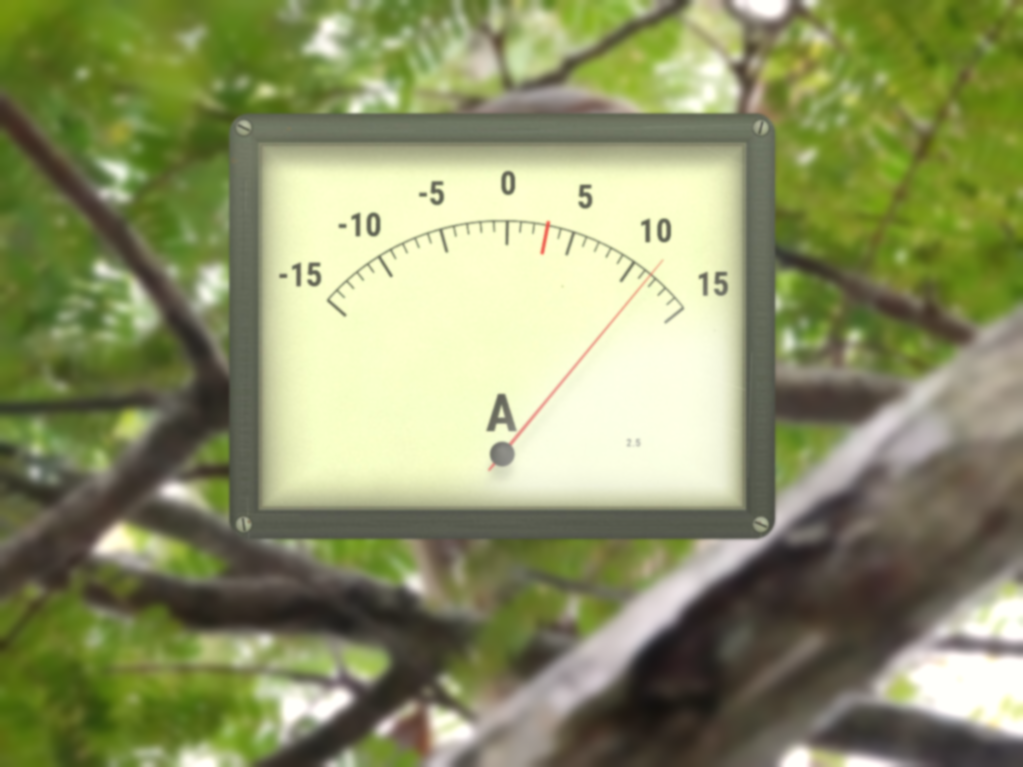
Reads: 11.5 (A)
